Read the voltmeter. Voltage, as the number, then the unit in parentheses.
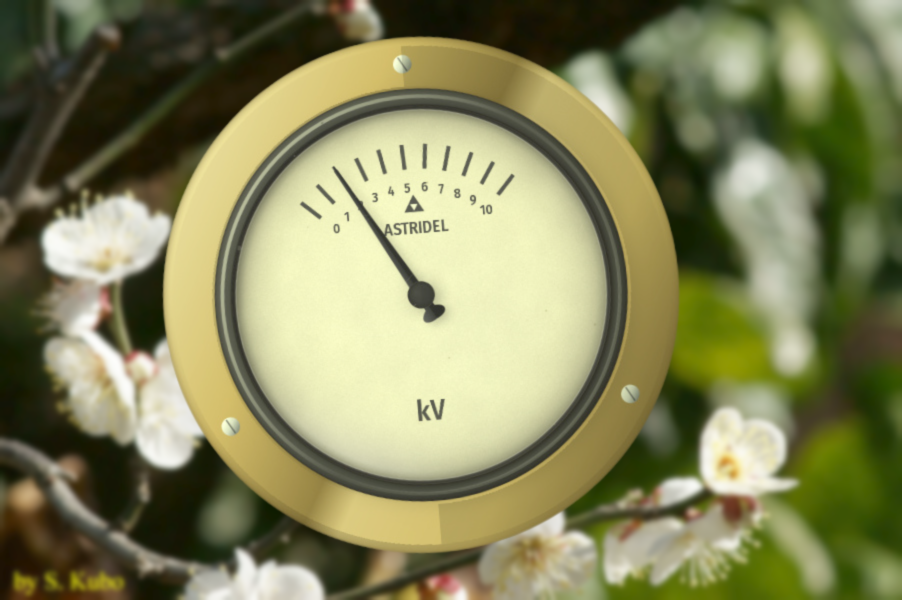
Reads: 2 (kV)
